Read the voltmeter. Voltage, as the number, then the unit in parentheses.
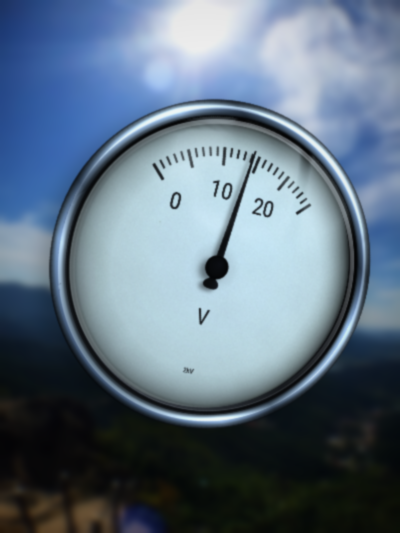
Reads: 14 (V)
